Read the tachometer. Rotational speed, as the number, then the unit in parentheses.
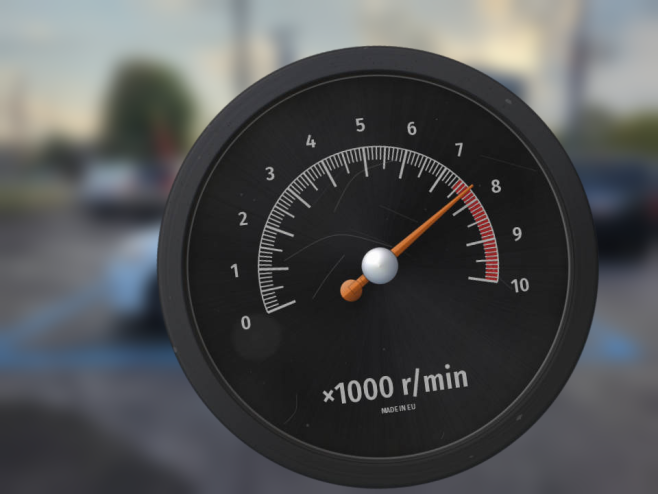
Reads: 7700 (rpm)
